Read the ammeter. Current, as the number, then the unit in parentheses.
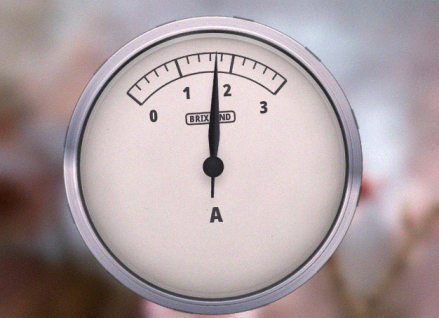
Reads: 1.7 (A)
